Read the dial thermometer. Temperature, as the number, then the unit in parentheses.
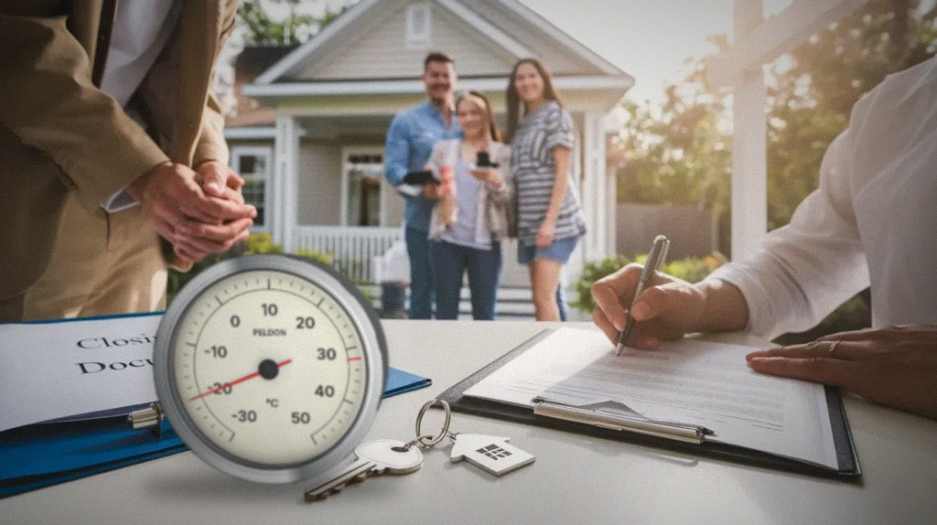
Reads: -20 (°C)
